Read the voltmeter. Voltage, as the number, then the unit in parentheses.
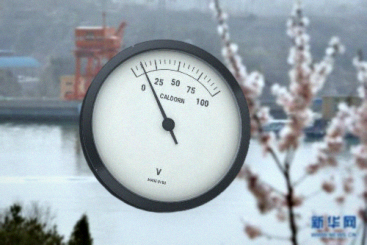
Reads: 10 (V)
